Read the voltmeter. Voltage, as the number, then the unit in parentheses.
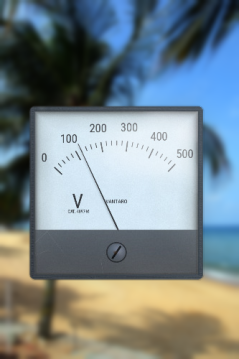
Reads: 120 (V)
